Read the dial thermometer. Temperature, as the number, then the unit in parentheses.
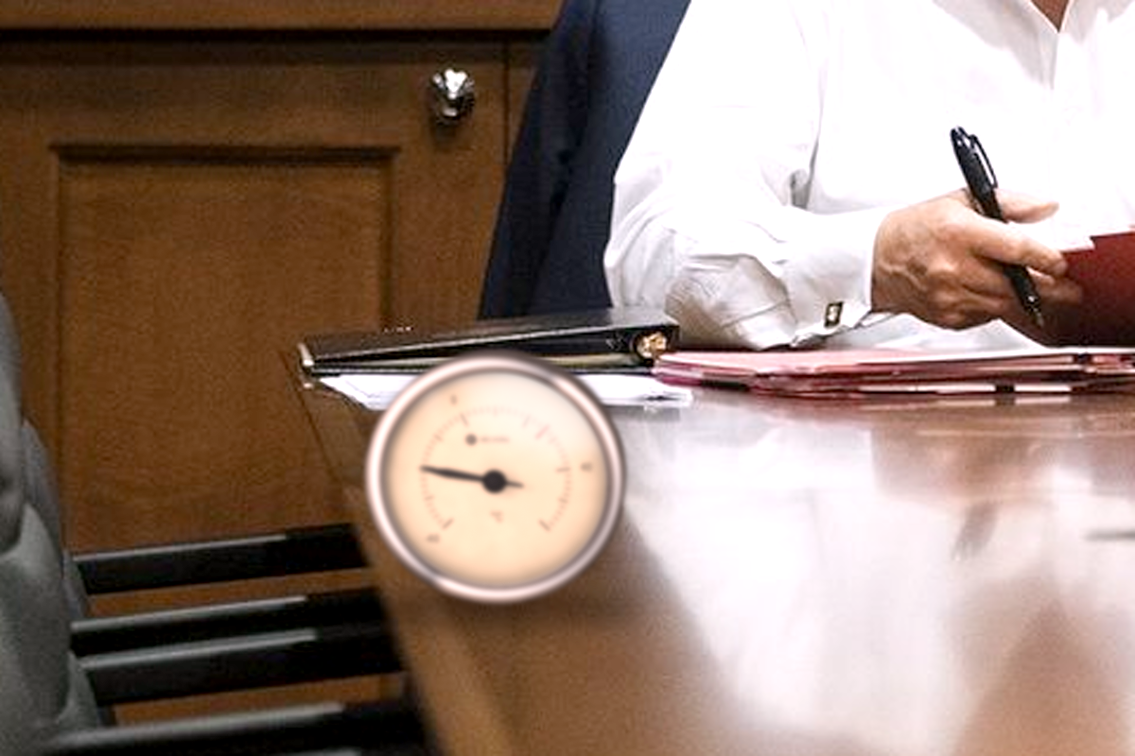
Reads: -20 (°C)
